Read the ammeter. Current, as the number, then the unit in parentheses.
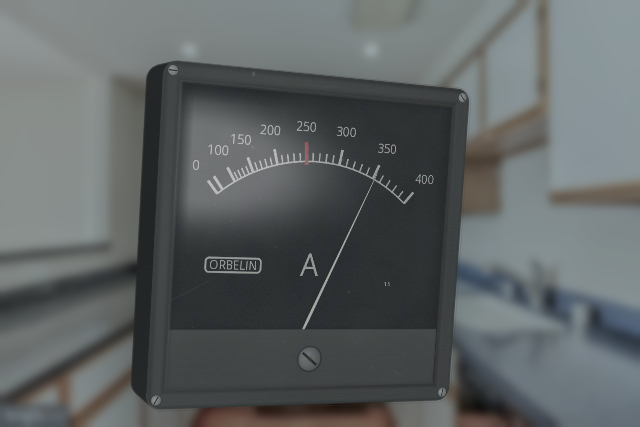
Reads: 350 (A)
